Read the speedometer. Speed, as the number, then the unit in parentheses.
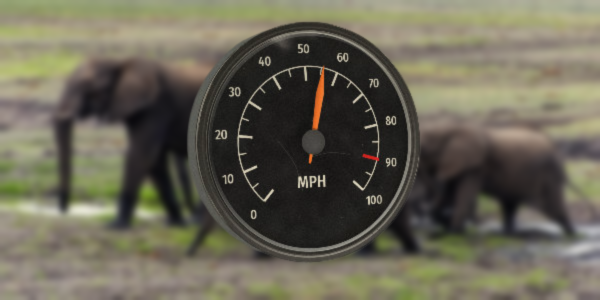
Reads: 55 (mph)
